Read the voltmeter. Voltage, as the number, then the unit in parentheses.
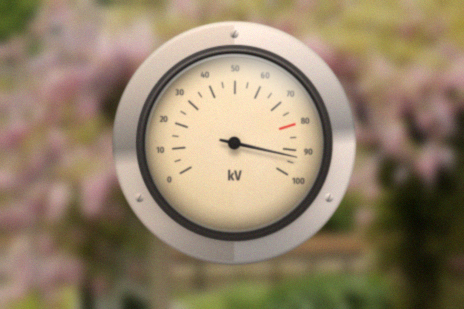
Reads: 92.5 (kV)
